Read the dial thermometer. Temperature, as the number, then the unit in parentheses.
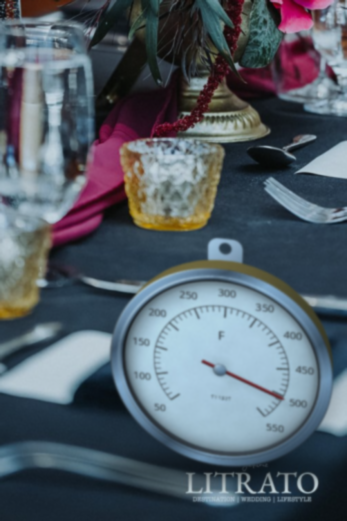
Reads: 500 (°F)
